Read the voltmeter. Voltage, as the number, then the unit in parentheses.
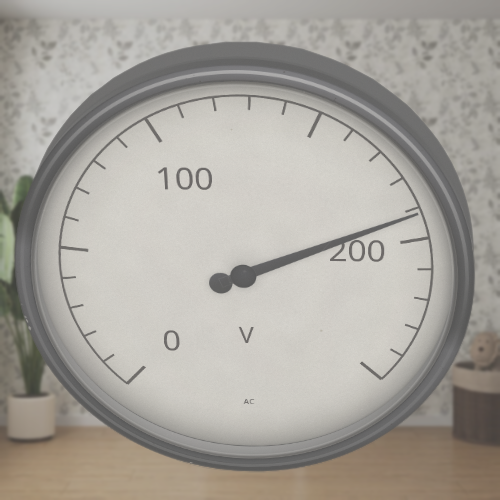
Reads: 190 (V)
